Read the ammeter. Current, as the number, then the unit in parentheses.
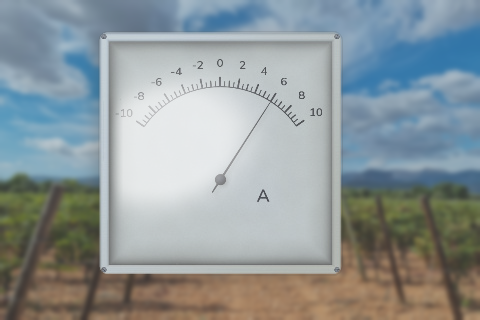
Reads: 6 (A)
